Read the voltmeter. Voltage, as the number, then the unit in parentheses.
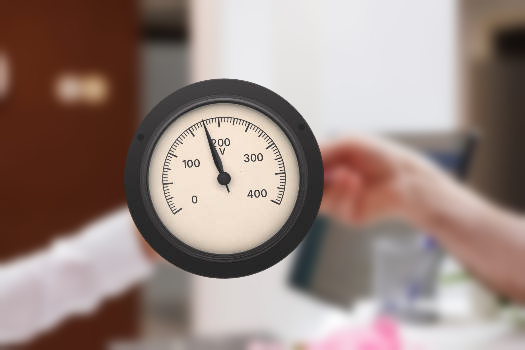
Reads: 175 (V)
